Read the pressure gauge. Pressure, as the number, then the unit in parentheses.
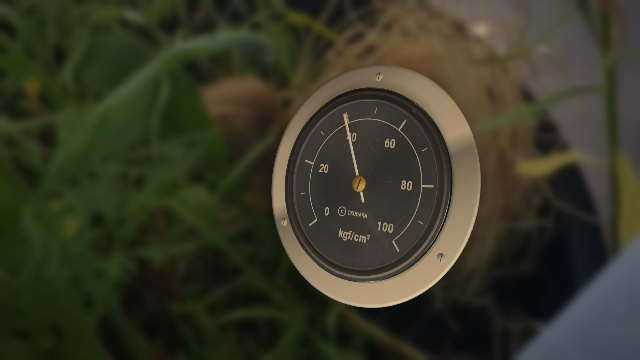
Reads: 40 (kg/cm²)
